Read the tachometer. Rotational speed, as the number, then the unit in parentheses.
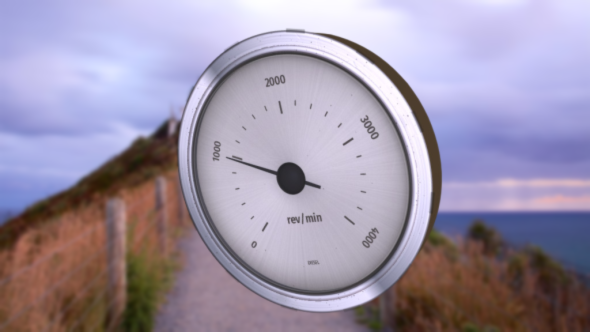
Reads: 1000 (rpm)
